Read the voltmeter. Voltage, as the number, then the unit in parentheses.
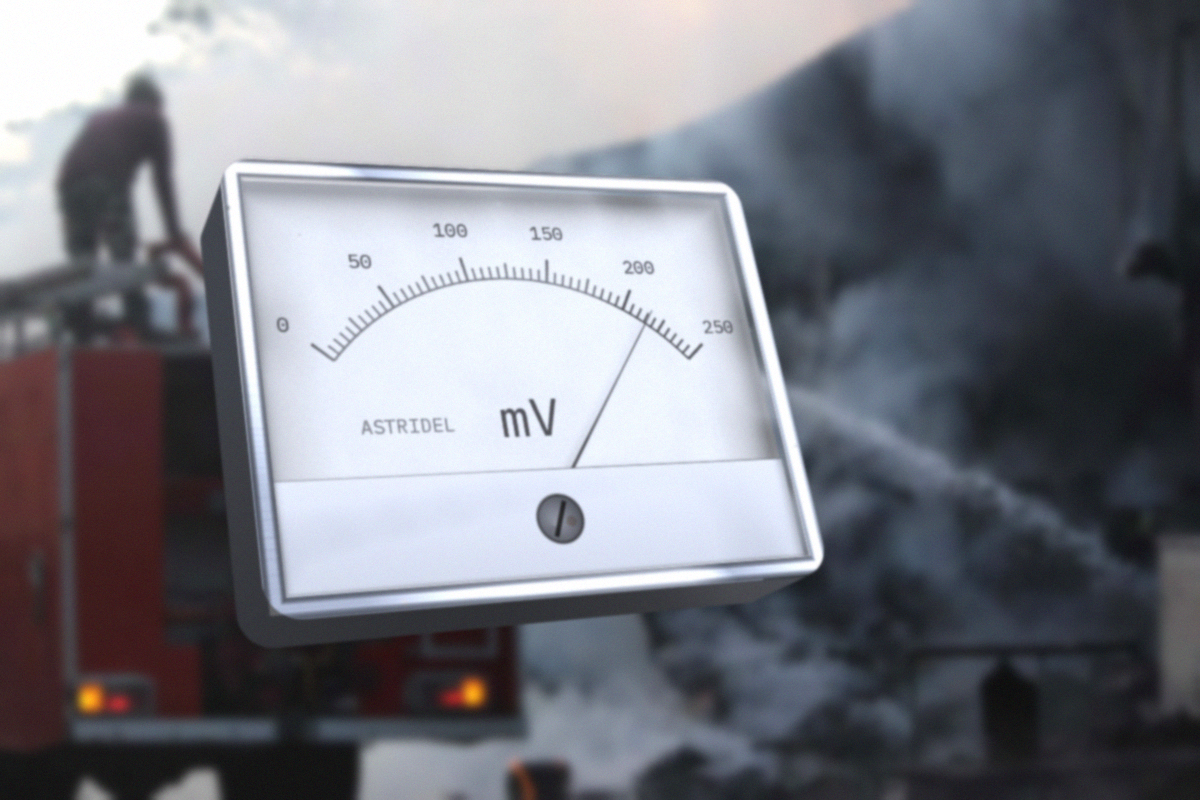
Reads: 215 (mV)
